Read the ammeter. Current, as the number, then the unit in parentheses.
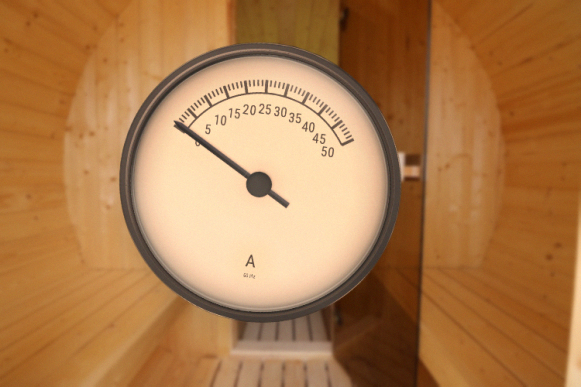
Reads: 1 (A)
